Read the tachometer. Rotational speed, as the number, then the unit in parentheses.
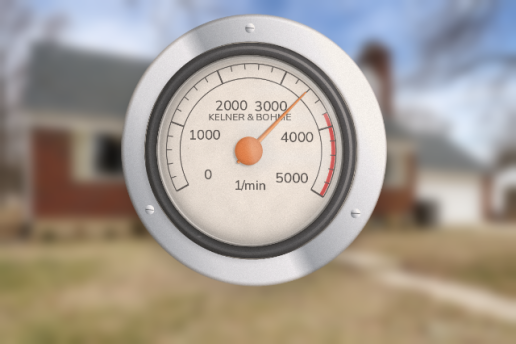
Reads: 3400 (rpm)
